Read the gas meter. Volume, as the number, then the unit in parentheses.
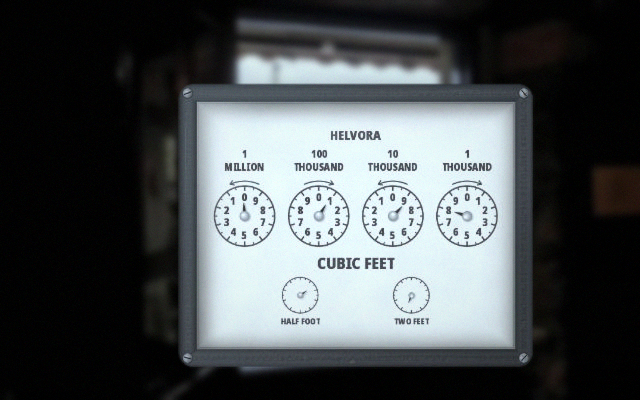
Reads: 8800 (ft³)
